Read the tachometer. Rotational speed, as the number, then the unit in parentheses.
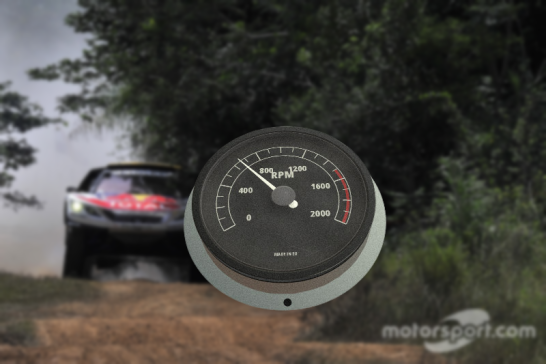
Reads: 650 (rpm)
